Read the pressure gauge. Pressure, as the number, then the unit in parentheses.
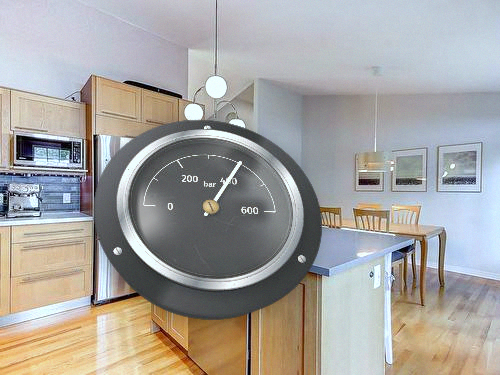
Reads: 400 (bar)
